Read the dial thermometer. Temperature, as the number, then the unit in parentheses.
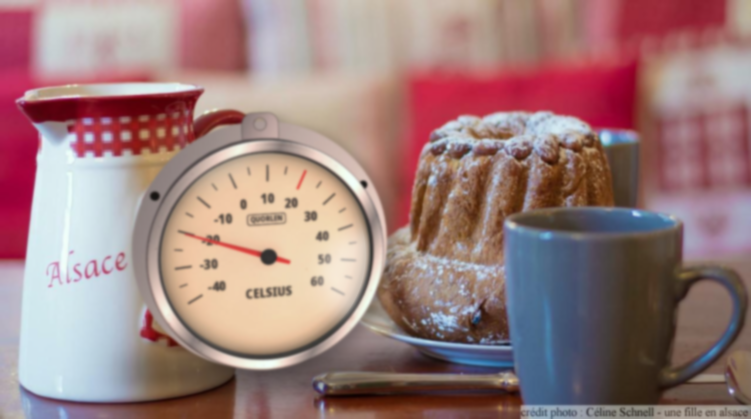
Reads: -20 (°C)
